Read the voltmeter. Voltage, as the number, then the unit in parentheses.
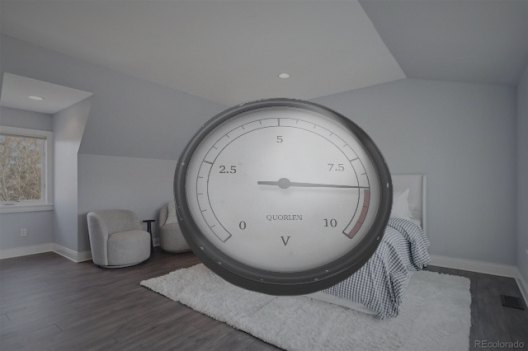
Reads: 8.5 (V)
